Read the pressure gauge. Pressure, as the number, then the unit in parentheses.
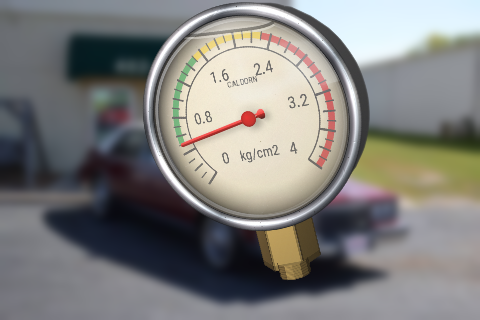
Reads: 0.5 (kg/cm²)
